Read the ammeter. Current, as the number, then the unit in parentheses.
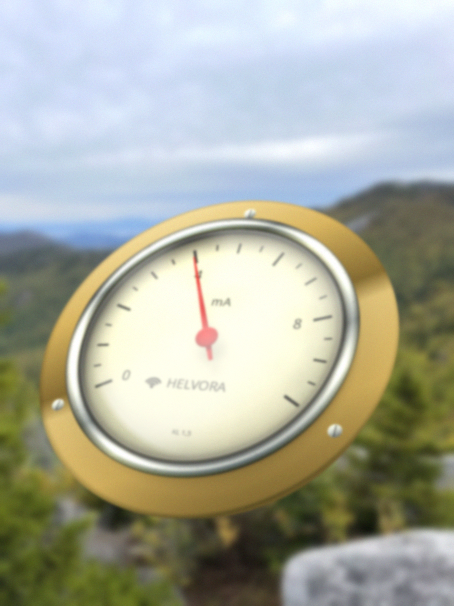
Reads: 4 (mA)
